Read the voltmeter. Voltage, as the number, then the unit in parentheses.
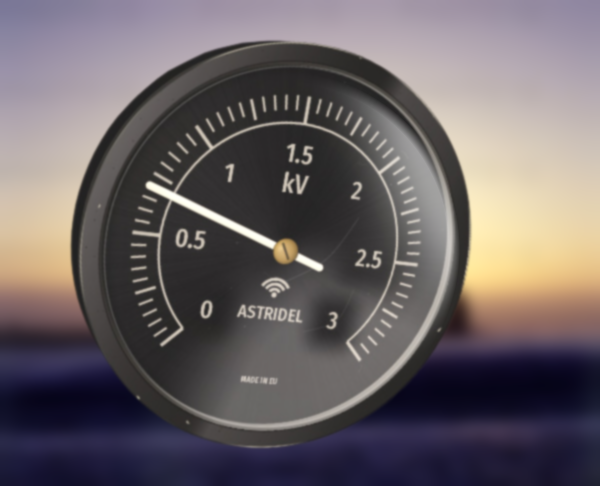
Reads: 0.7 (kV)
